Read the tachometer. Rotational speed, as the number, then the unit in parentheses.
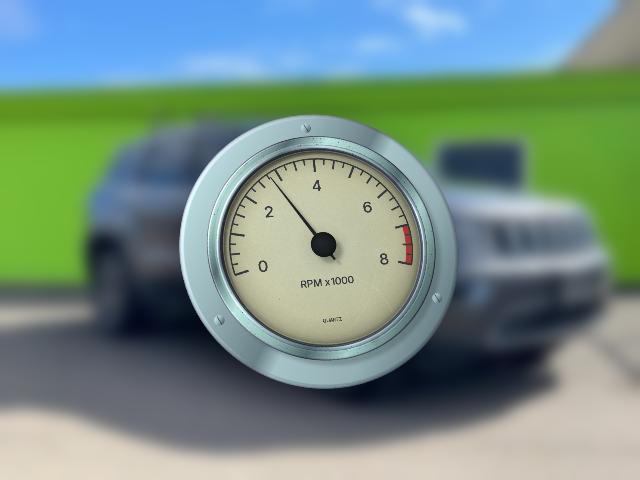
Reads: 2750 (rpm)
